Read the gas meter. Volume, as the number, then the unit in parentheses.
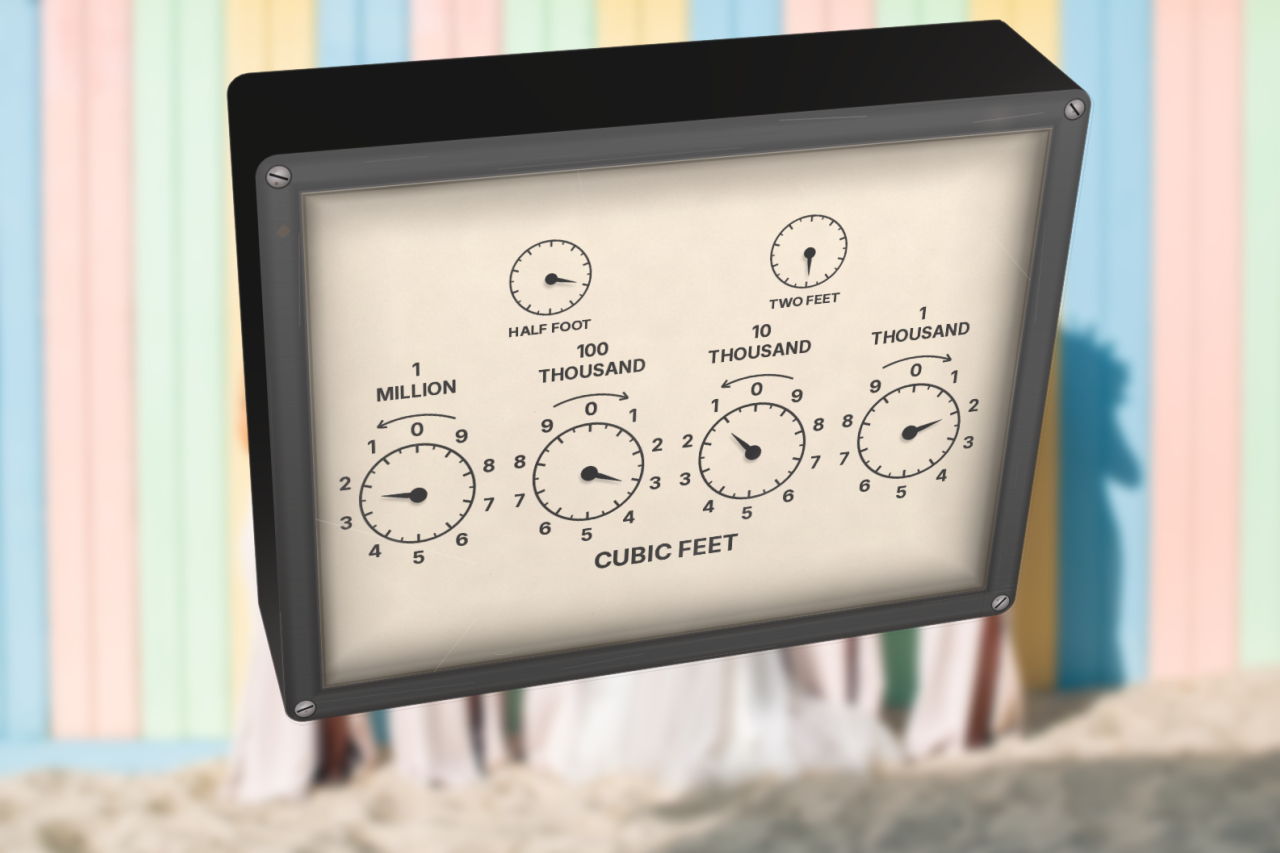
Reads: 231200 (ft³)
